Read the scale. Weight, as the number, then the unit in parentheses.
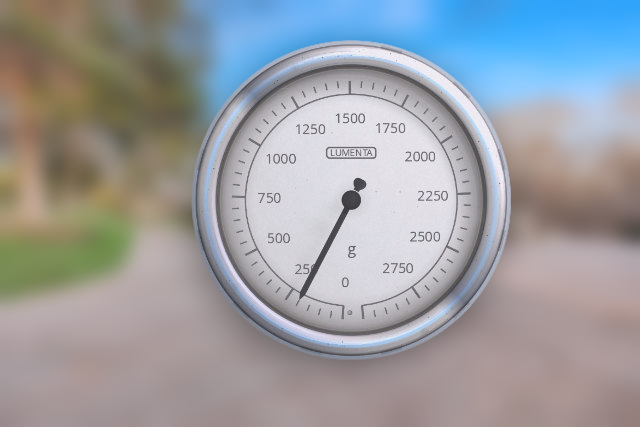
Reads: 200 (g)
